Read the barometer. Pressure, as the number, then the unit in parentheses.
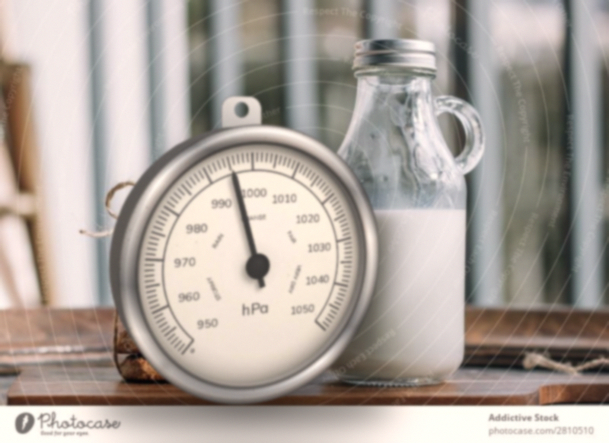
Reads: 995 (hPa)
